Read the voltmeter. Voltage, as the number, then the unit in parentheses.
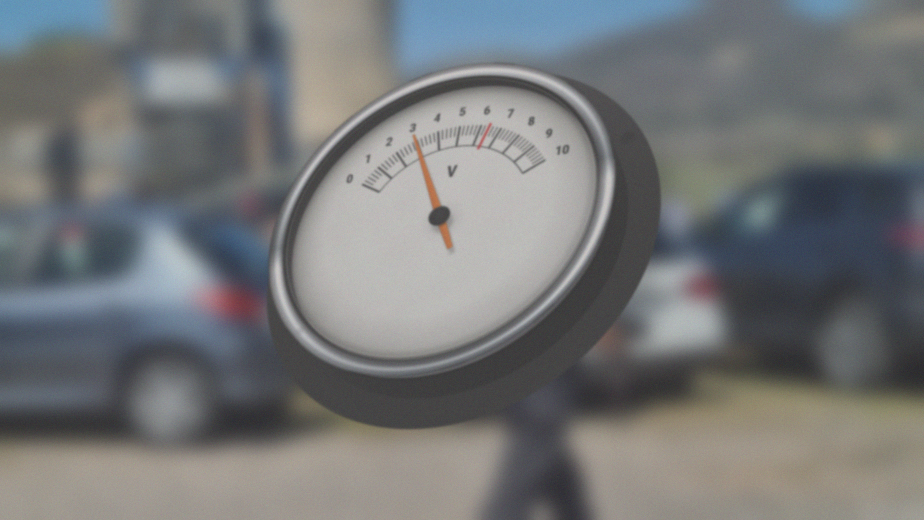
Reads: 3 (V)
